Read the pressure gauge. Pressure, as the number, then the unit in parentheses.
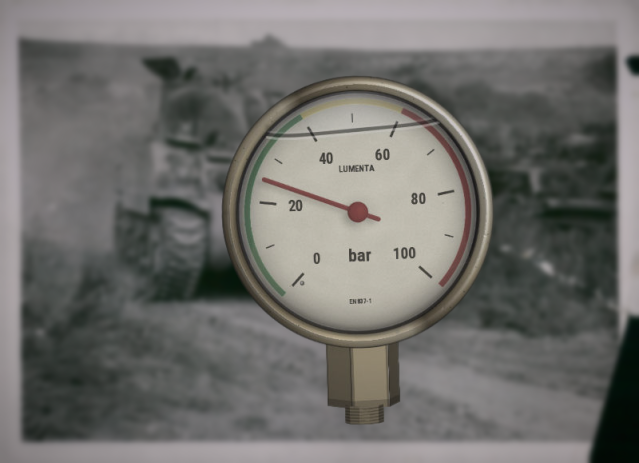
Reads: 25 (bar)
